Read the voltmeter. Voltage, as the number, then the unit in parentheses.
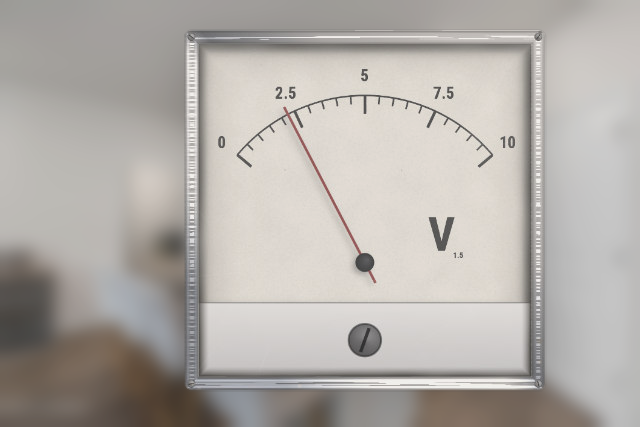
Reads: 2.25 (V)
